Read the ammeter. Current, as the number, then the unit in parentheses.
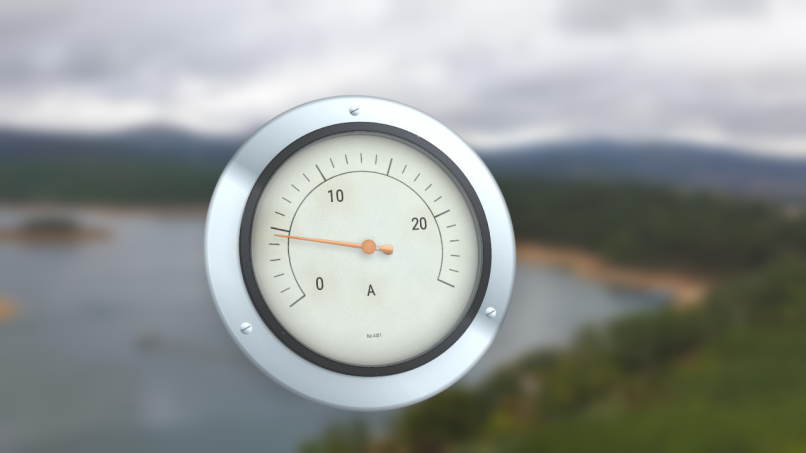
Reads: 4.5 (A)
